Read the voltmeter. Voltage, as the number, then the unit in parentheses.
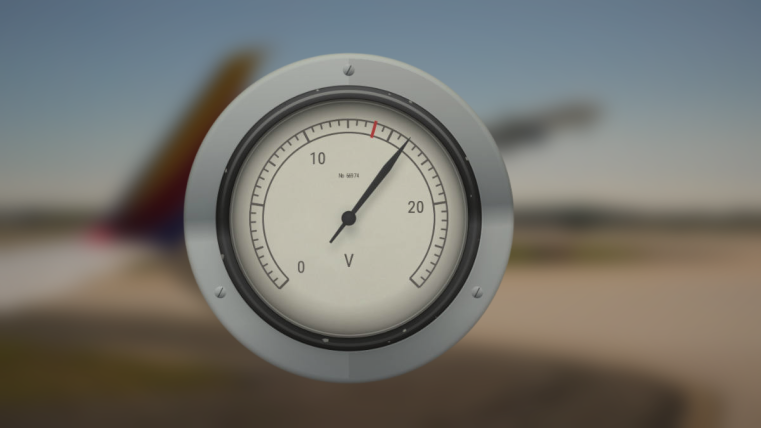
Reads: 16 (V)
